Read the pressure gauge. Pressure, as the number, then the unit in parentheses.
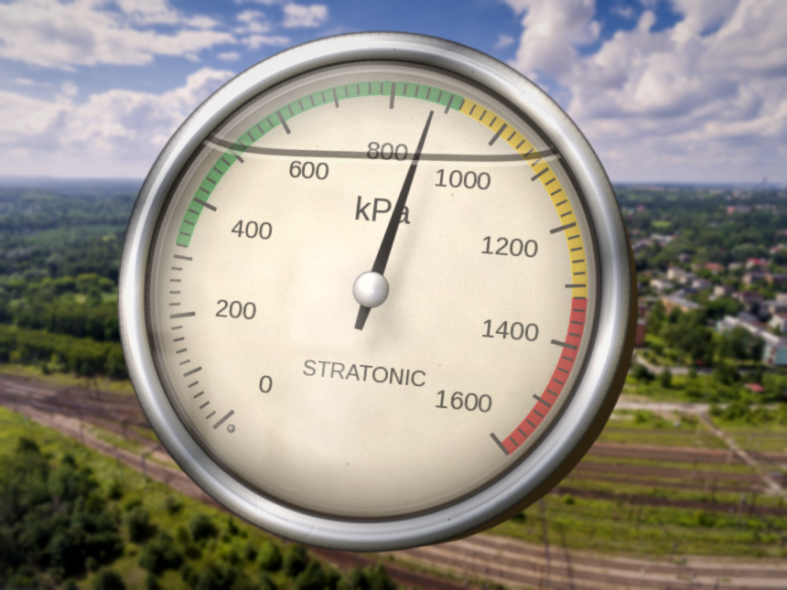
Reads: 880 (kPa)
